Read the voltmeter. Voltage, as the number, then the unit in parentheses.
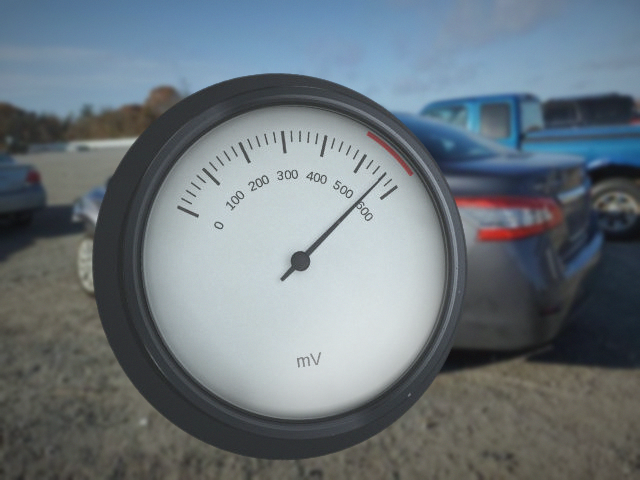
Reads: 560 (mV)
